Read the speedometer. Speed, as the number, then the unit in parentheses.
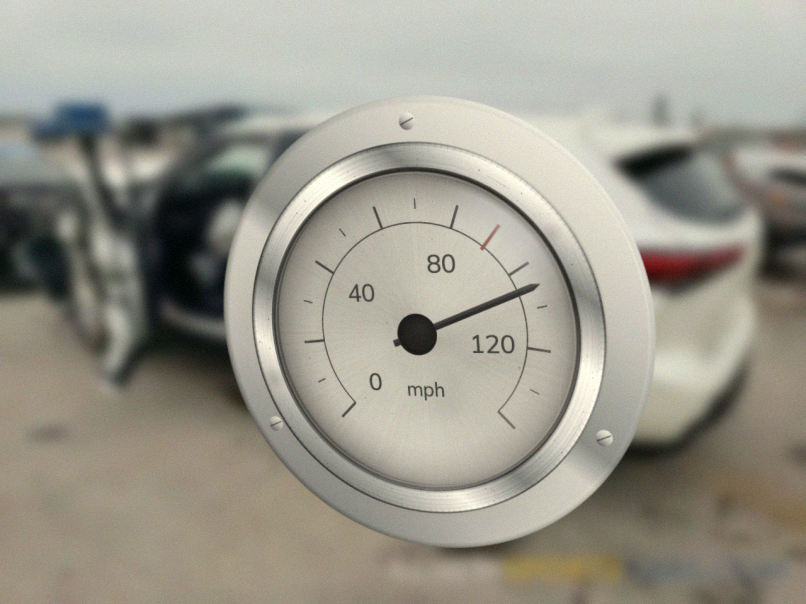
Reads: 105 (mph)
